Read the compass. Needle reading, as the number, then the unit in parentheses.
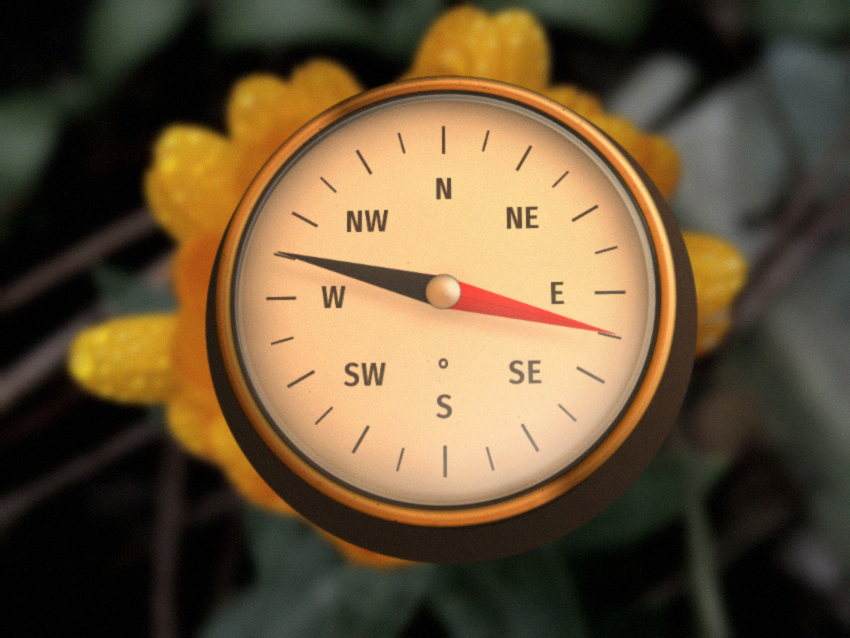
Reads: 105 (°)
